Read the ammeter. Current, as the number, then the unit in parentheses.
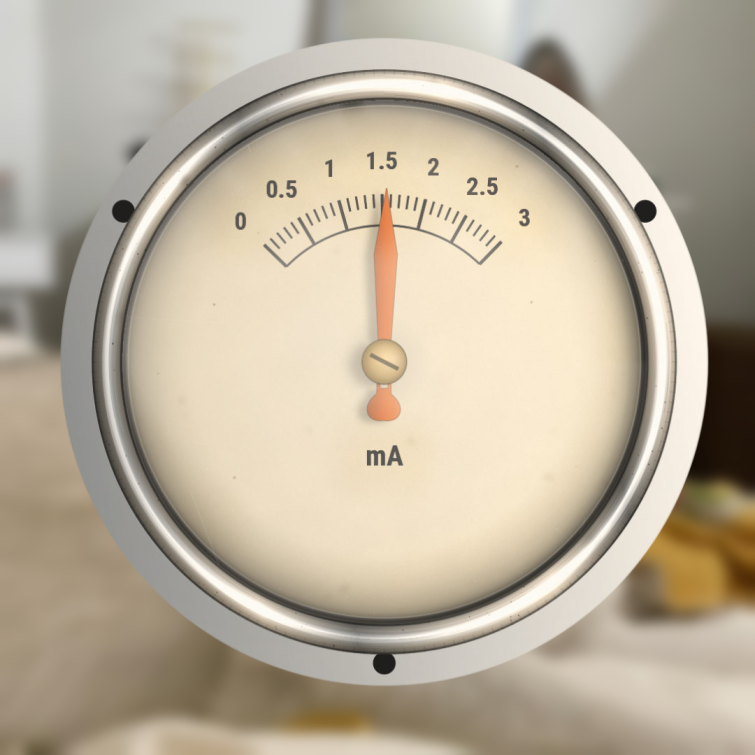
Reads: 1.55 (mA)
